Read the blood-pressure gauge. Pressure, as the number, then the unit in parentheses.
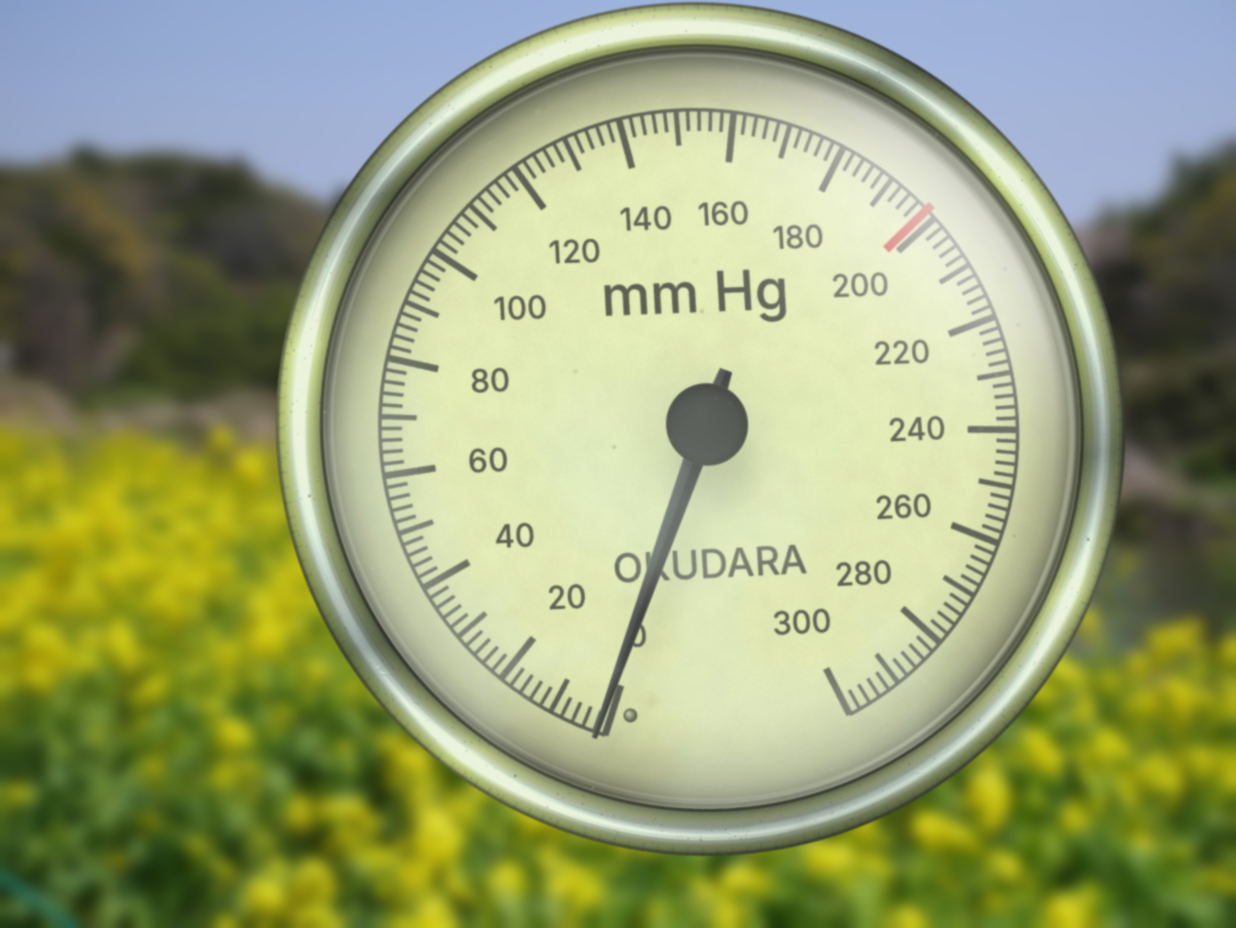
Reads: 2 (mmHg)
